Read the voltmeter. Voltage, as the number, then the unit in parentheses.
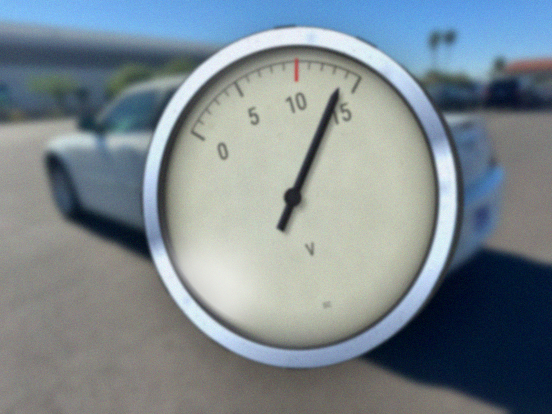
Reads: 14 (V)
